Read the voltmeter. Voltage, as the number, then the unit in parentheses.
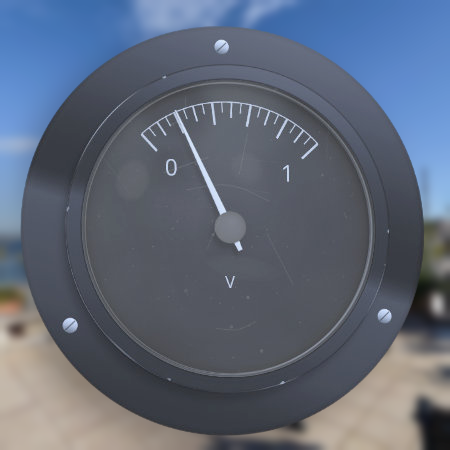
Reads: 0.2 (V)
